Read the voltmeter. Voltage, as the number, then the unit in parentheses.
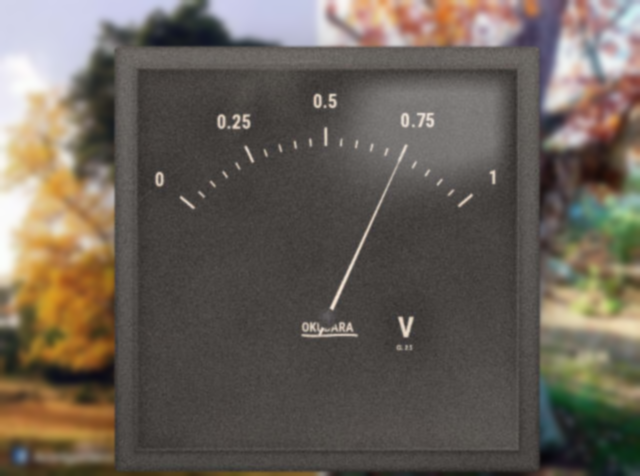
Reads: 0.75 (V)
